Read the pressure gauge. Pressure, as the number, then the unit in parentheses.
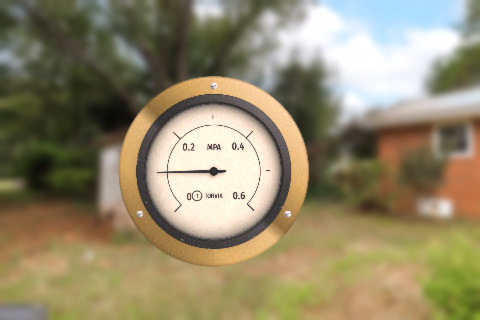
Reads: 0.1 (MPa)
